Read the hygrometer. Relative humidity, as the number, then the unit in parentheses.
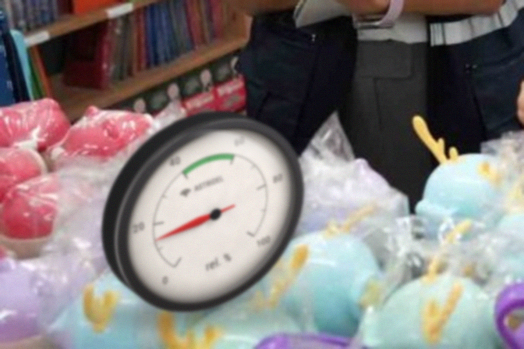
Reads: 15 (%)
